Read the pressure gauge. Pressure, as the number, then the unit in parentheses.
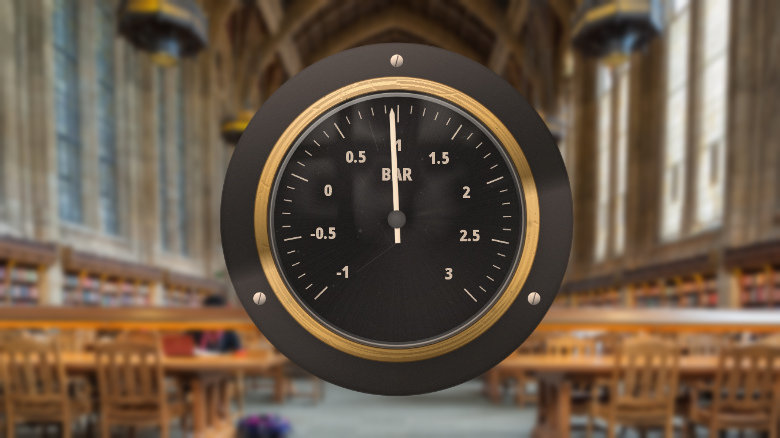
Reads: 0.95 (bar)
